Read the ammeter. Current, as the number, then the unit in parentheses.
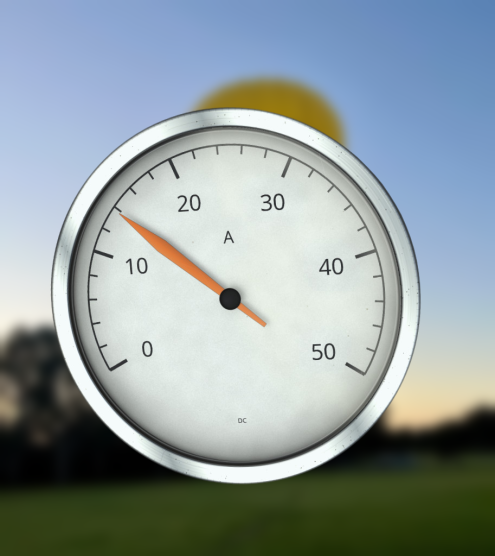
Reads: 14 (A)
